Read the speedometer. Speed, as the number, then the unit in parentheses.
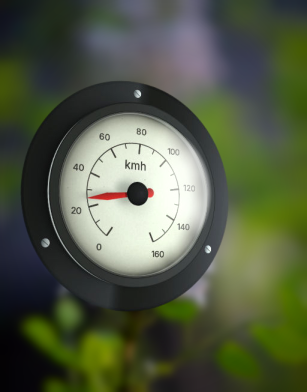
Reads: 25 (km/h)
